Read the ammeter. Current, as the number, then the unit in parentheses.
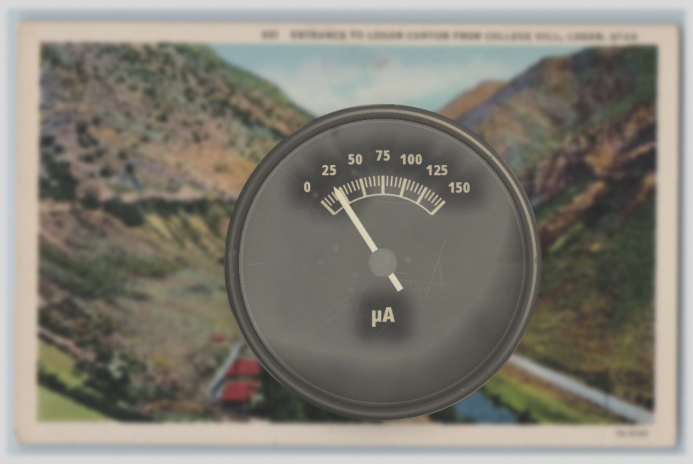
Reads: 20 (µA)
